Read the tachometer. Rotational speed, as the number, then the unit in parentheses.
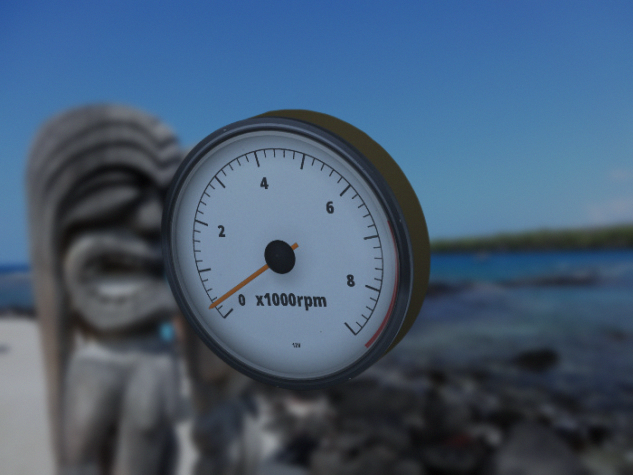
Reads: 300 (rpm)
